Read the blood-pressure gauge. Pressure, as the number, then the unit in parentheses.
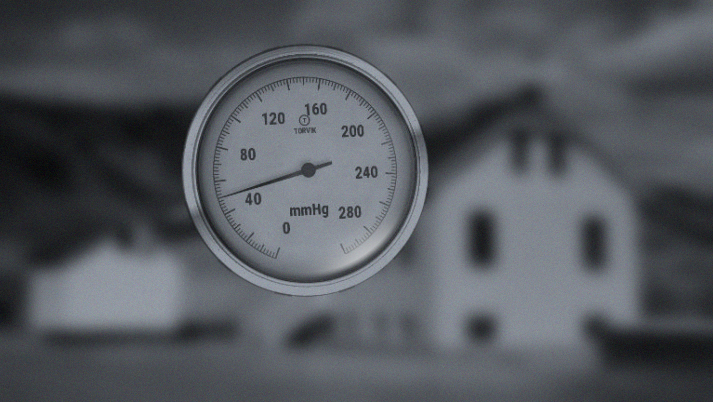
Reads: 50 (mmHg)
